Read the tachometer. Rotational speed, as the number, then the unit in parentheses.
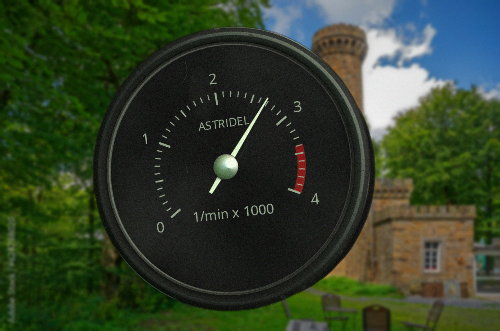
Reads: 2700 (rpm)
